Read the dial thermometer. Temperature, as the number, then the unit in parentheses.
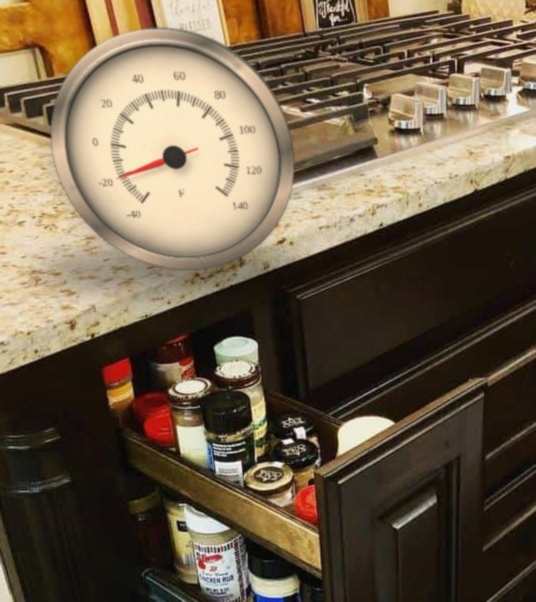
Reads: -20 (°F)
